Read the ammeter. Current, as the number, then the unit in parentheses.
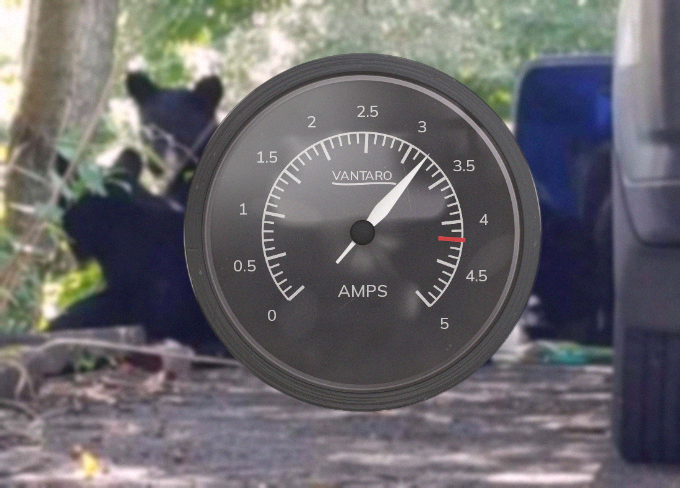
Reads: 3.2 (A)
